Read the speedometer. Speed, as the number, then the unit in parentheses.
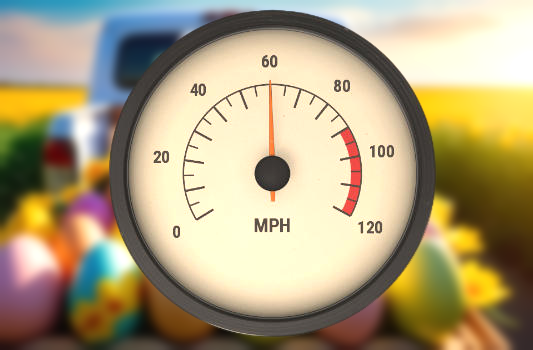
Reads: 60 (mph)
